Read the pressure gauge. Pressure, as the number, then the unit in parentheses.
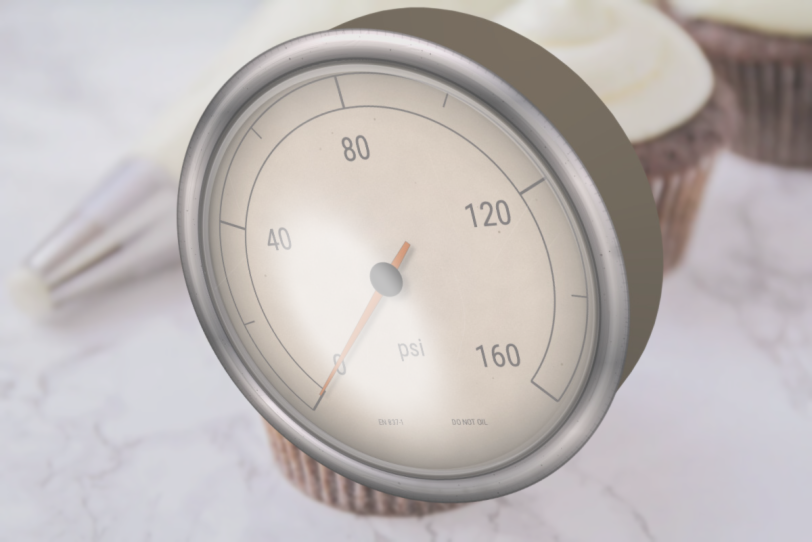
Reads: 0 (psi)
